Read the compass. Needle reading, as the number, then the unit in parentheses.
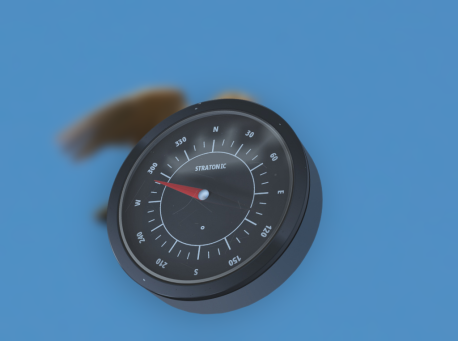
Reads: 290 (°)
